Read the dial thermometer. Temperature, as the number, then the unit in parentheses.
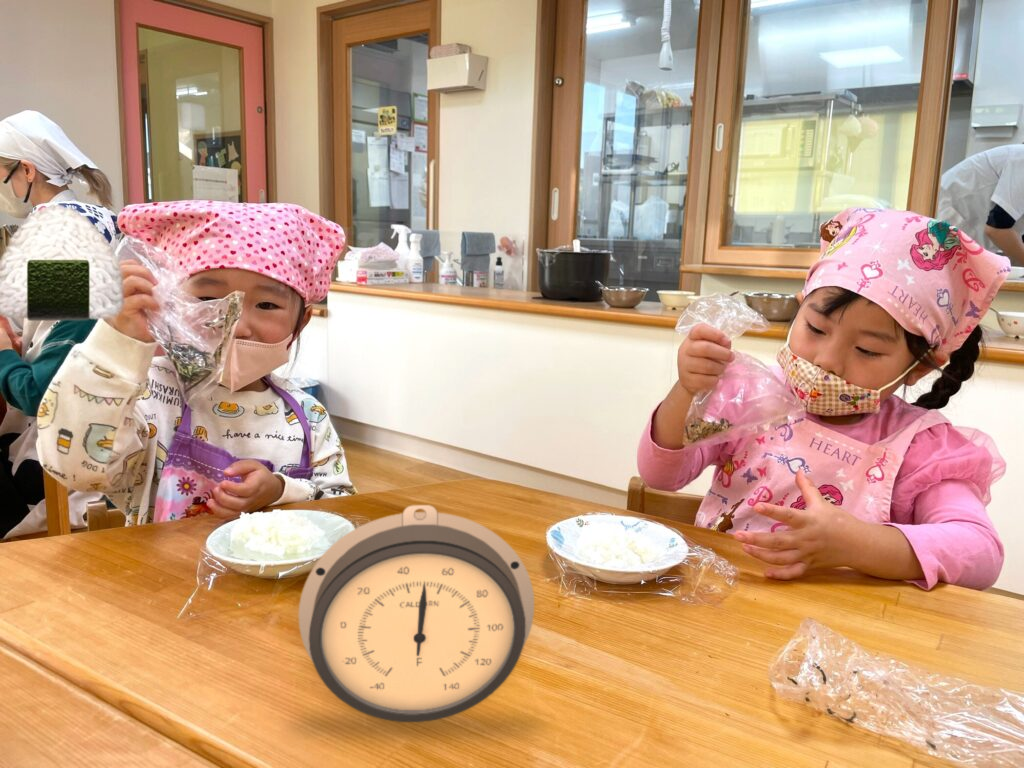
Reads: 50 (°F)
